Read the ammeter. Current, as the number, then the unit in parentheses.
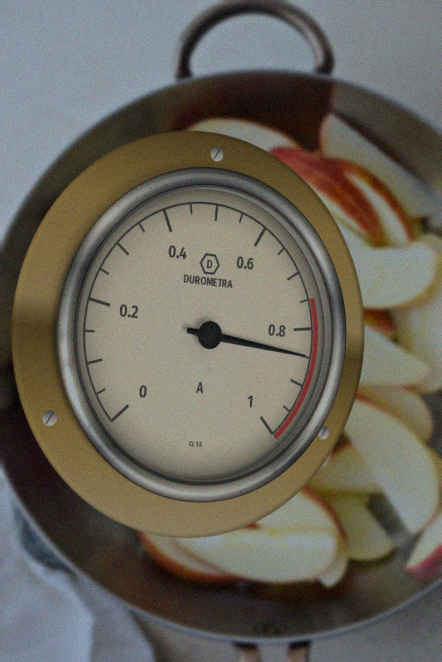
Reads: 0.85 (A)
